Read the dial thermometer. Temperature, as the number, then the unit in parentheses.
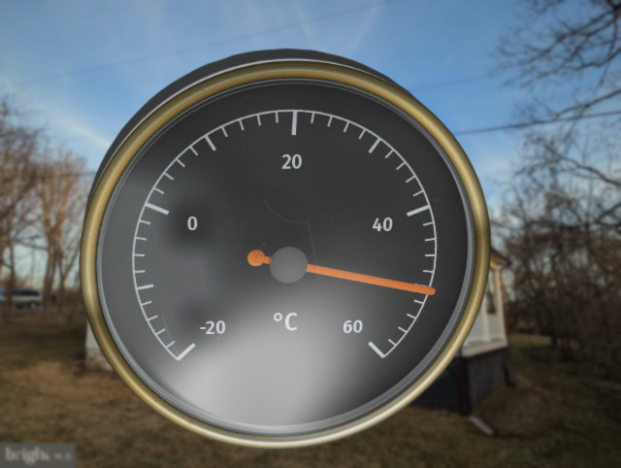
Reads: 50 (°C)
